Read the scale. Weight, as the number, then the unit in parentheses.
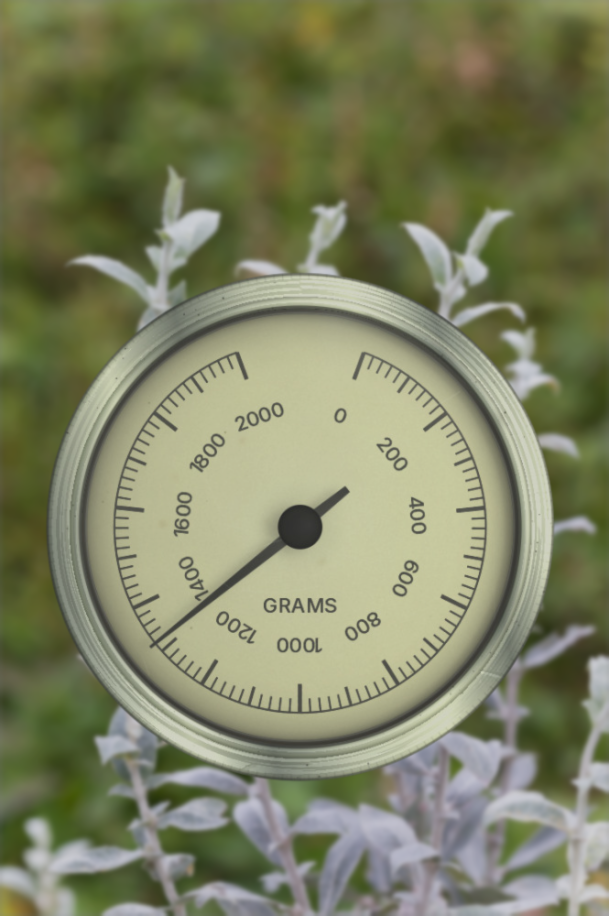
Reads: 1320 (g)
